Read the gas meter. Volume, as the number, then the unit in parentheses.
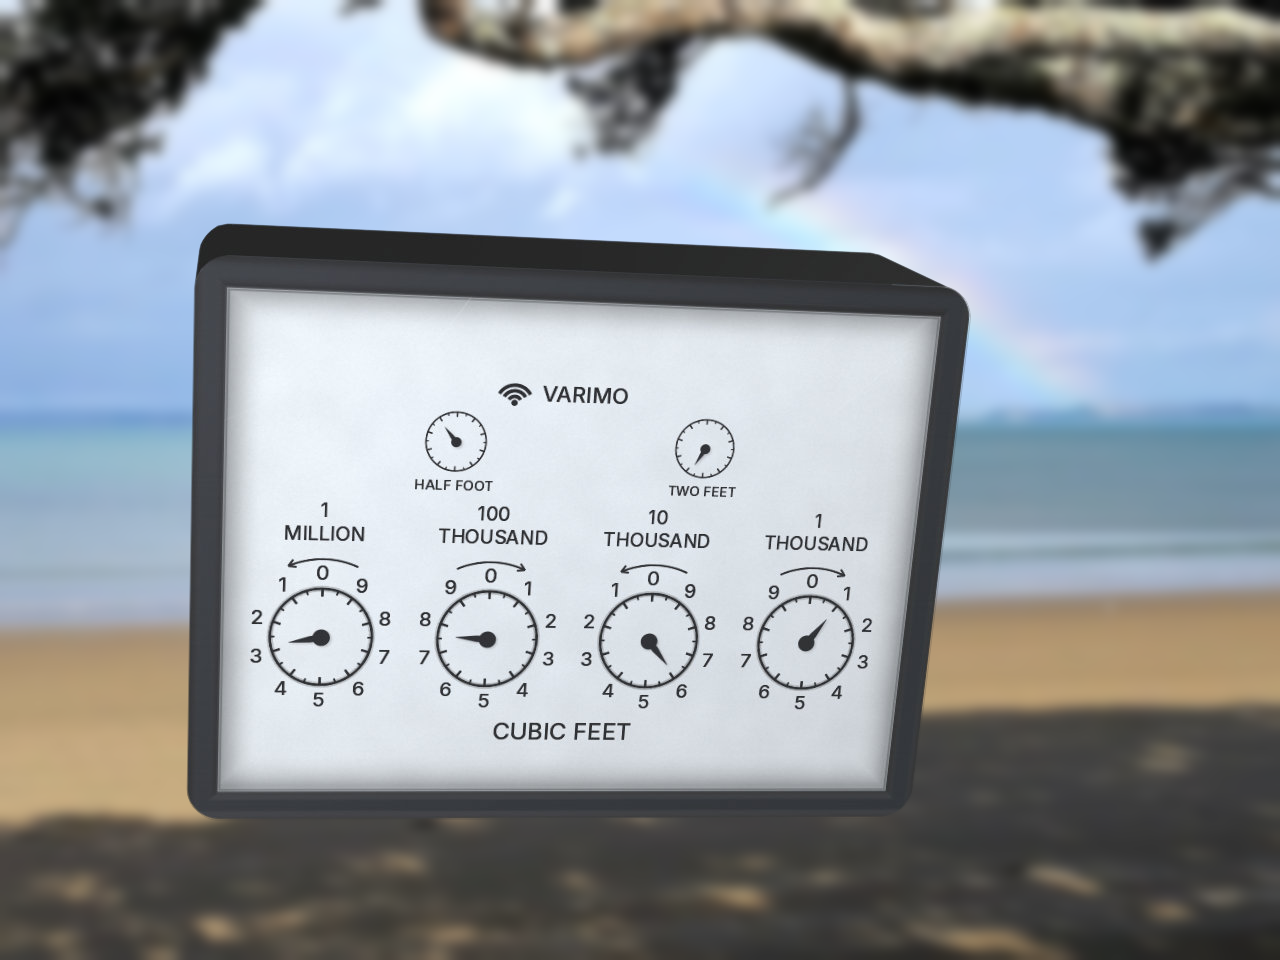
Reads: 276100 (ft³)
